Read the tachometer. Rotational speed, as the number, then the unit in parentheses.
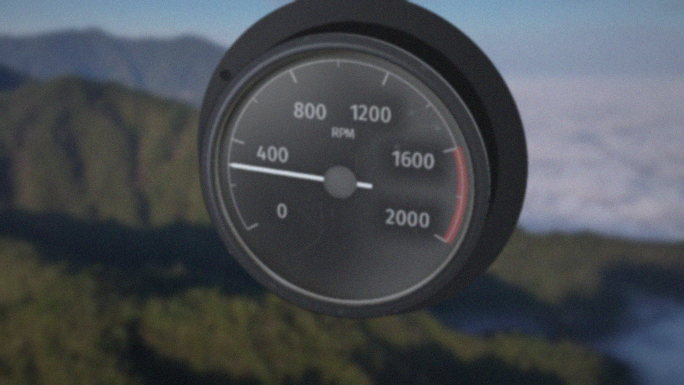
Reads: 300 (rpm)
